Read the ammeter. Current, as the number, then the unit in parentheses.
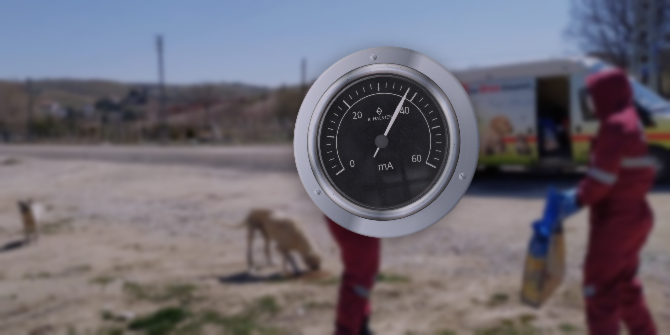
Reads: 38 (mA)
